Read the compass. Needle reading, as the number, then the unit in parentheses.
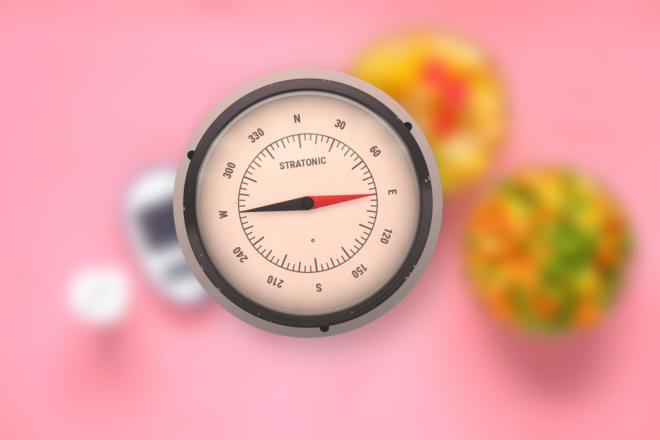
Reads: 90 (°)
